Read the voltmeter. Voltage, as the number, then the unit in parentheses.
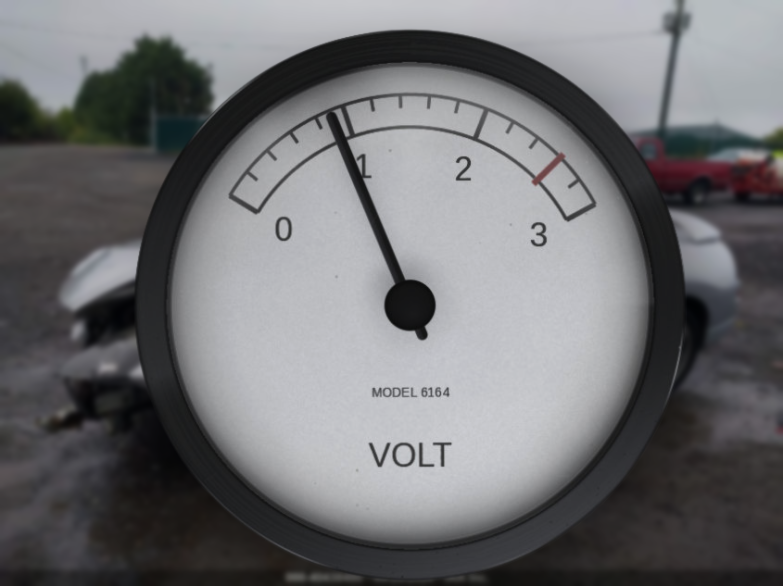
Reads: 0.9 (V)
